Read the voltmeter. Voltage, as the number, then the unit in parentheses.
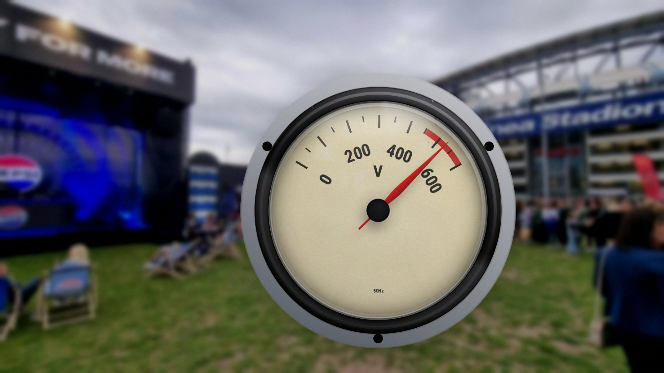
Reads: 525 (V)
